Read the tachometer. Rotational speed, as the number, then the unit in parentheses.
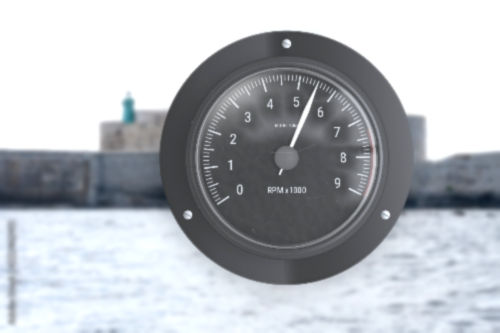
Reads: 5500 (rpm)
